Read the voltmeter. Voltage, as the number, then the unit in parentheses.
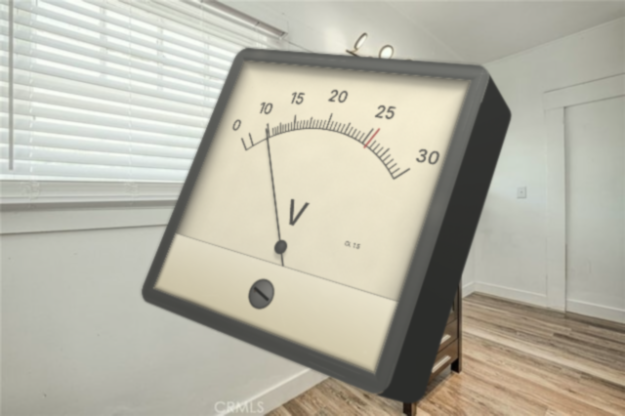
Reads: 10 (V)
